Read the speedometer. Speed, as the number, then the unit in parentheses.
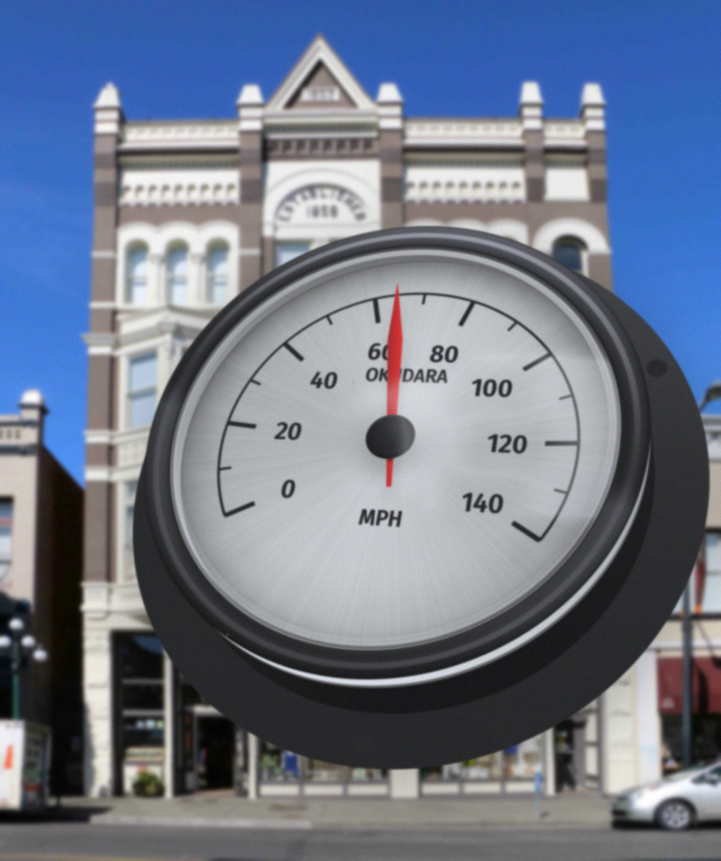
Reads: 65 (mph)
